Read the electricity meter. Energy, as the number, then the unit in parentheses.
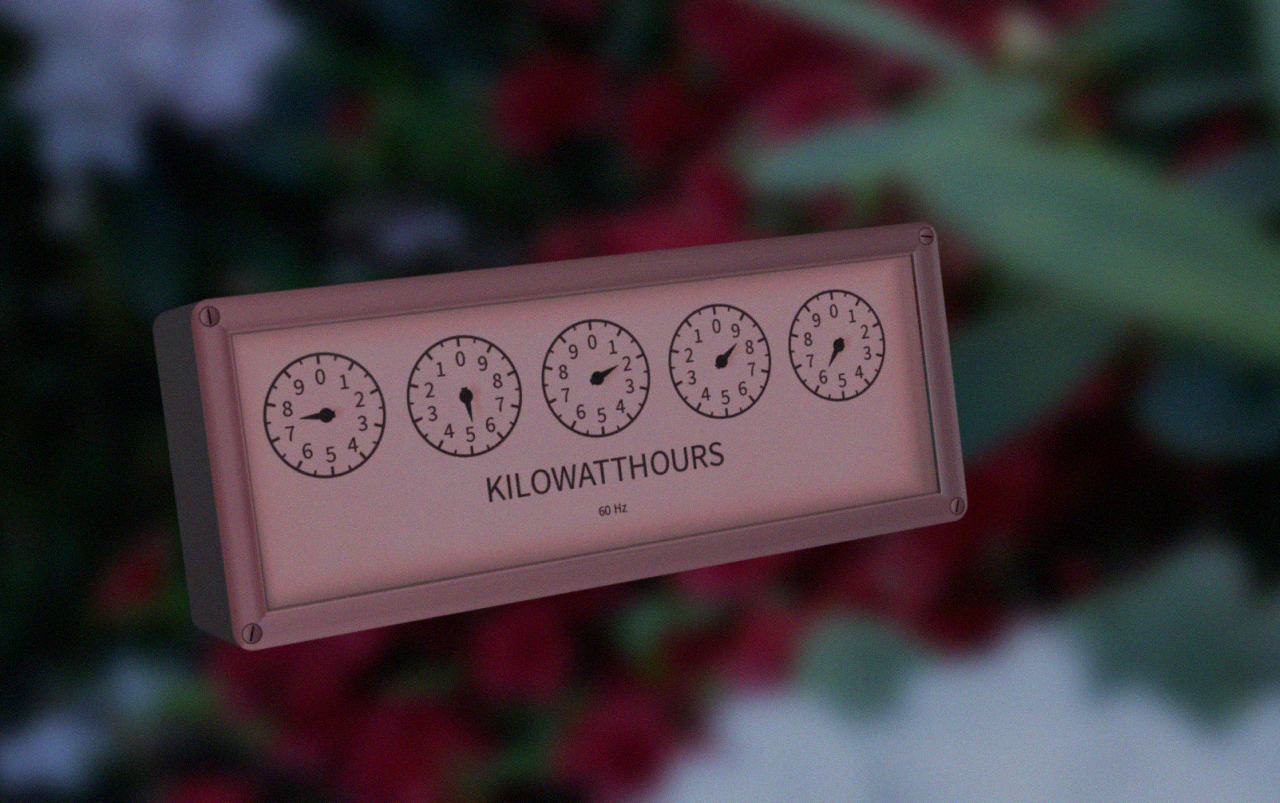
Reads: 75186 (kWh)
